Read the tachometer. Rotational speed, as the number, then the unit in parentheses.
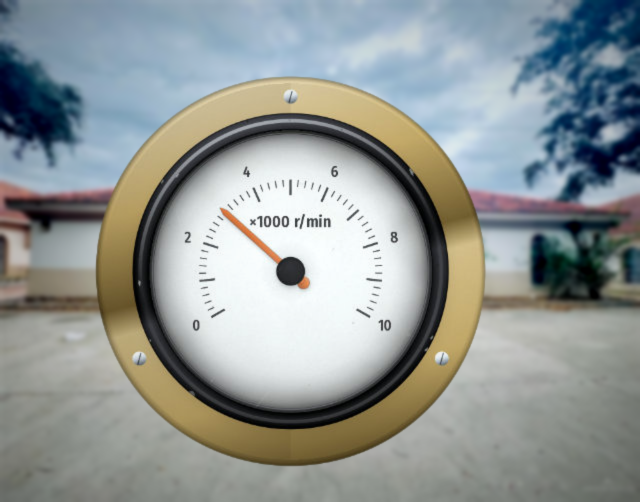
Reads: 3000 (rpm)
